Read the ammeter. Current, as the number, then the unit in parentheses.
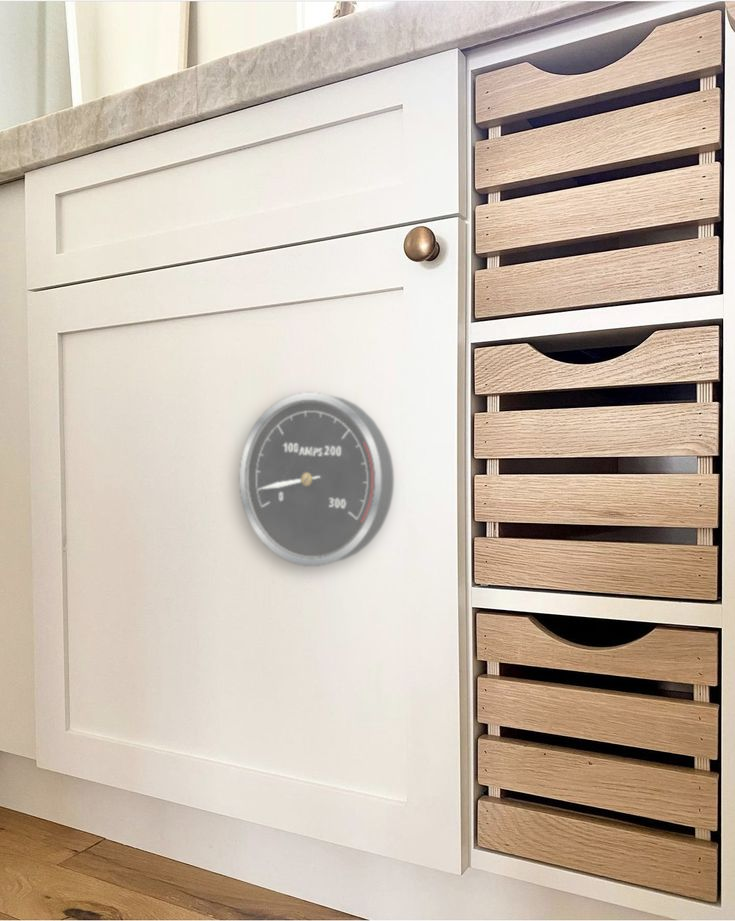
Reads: 20 (A)
